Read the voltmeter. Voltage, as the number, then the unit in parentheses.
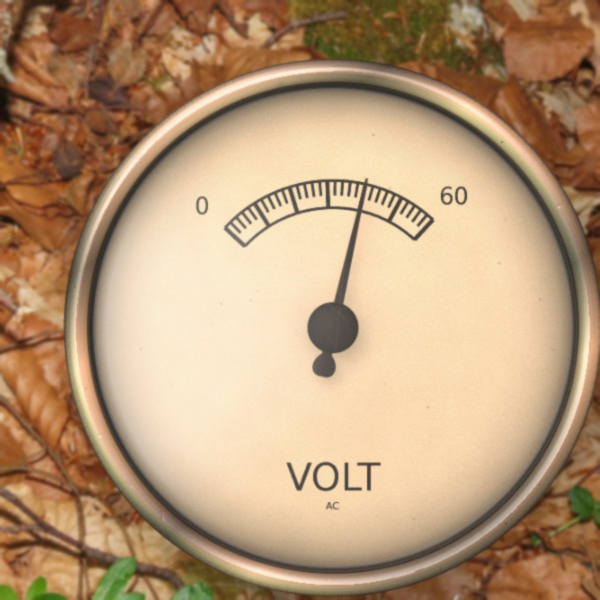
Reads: 40 (V)
